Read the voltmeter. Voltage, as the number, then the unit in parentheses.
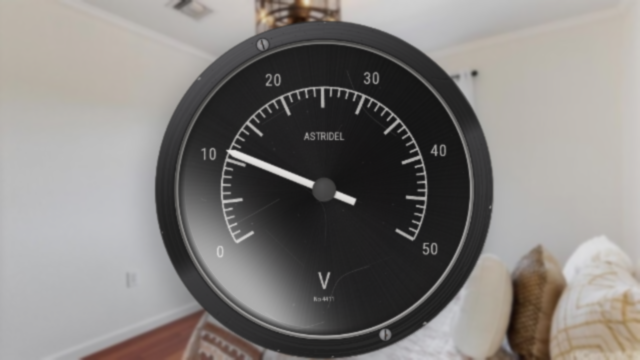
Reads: 11 (V)
